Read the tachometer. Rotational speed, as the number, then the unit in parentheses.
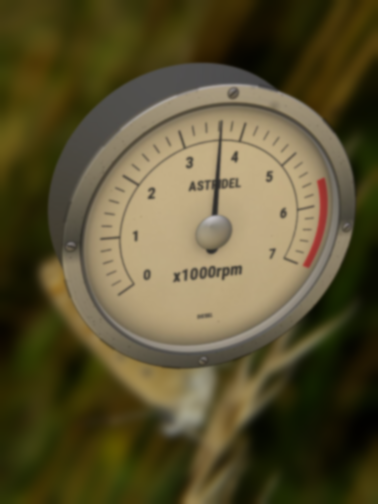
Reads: 3600 (rpm)
